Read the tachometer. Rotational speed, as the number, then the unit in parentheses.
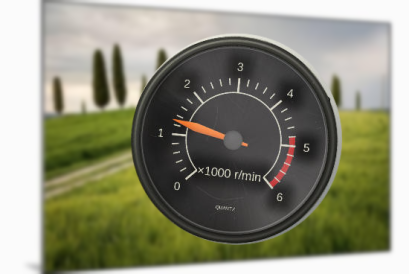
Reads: 1300 (rpm)
